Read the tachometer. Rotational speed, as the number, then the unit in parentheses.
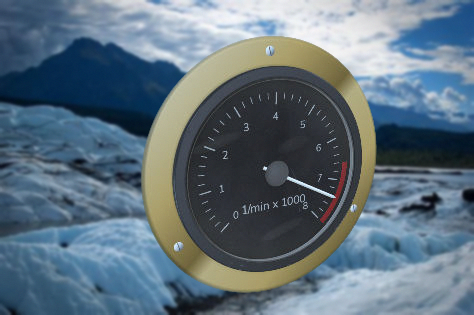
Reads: 7400 (rpm)
